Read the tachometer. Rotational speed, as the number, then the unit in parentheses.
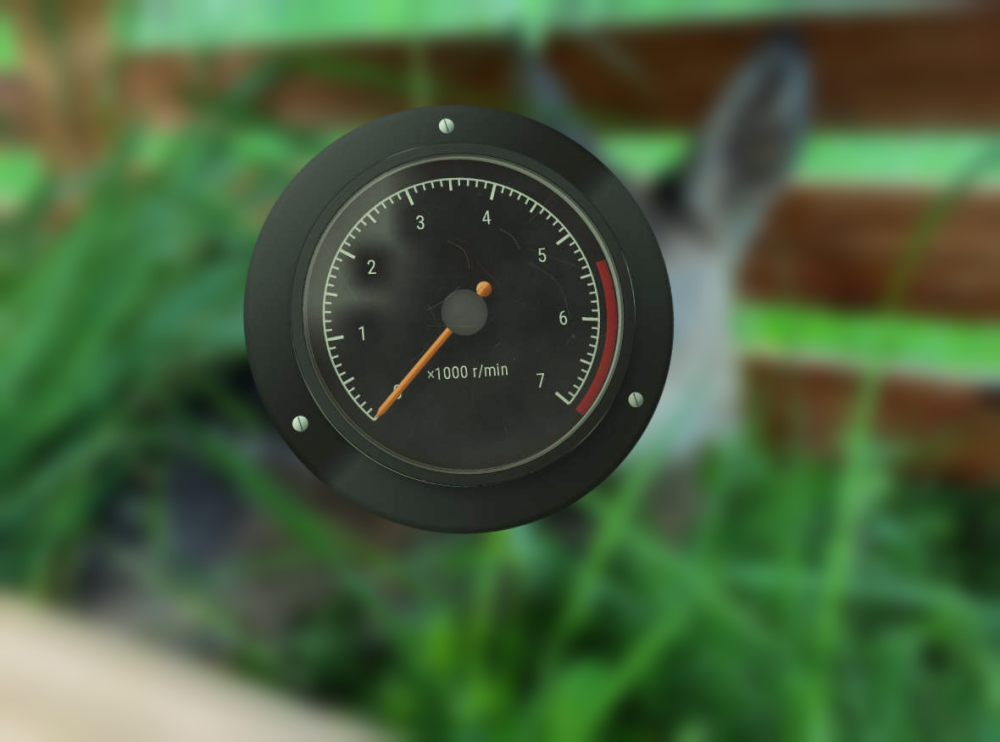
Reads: 0 (rpm)
